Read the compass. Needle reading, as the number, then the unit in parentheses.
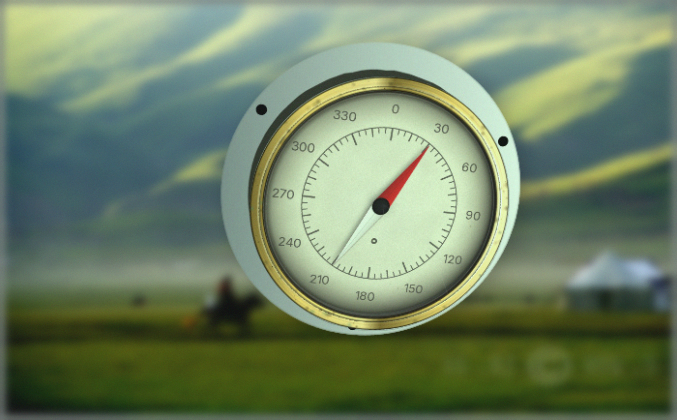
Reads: 30 (°)
